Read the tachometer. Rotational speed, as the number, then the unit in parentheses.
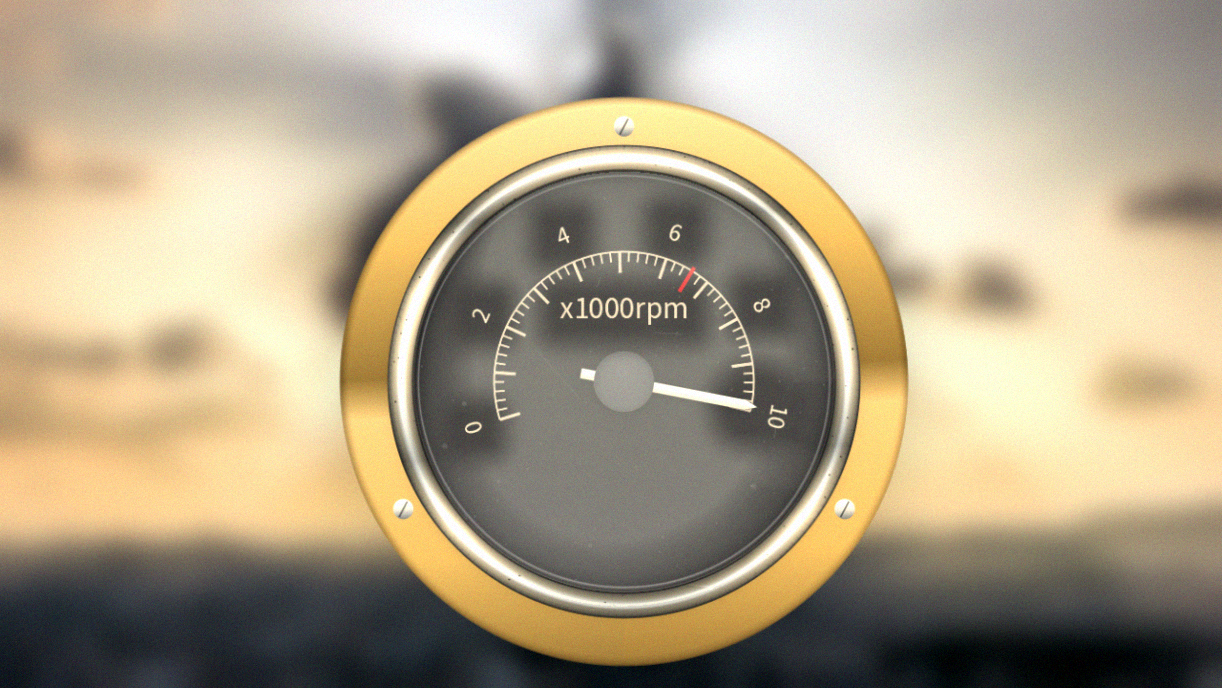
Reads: 9900 (rpm)
